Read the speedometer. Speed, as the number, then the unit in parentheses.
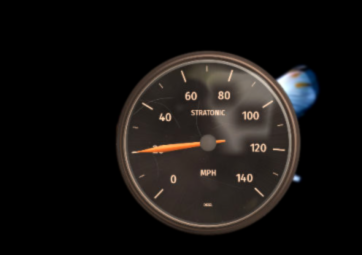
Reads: 20 (mph)
